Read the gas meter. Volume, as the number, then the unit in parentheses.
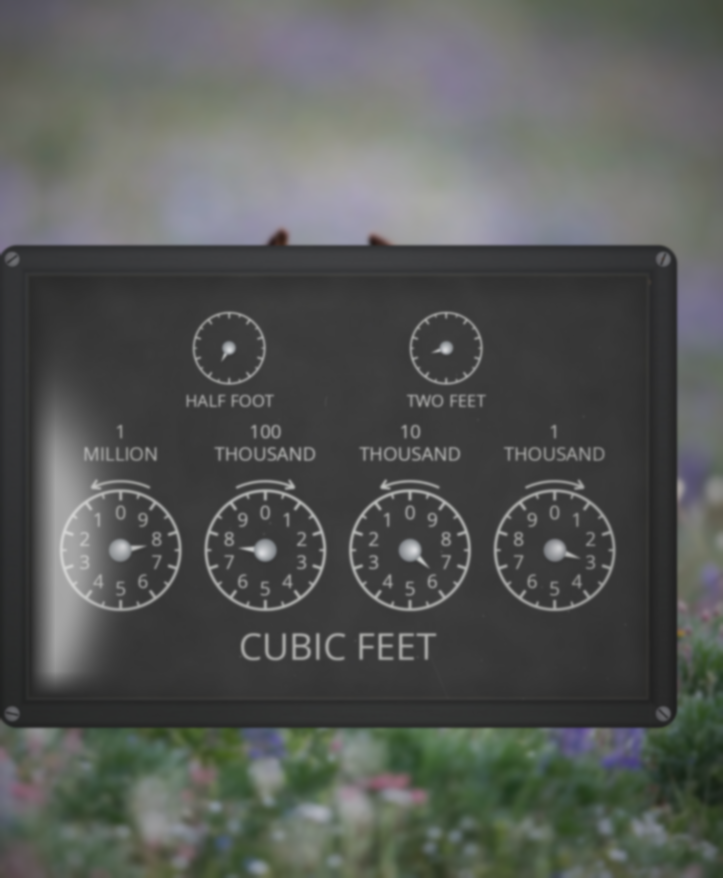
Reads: 776300 (ft³)
